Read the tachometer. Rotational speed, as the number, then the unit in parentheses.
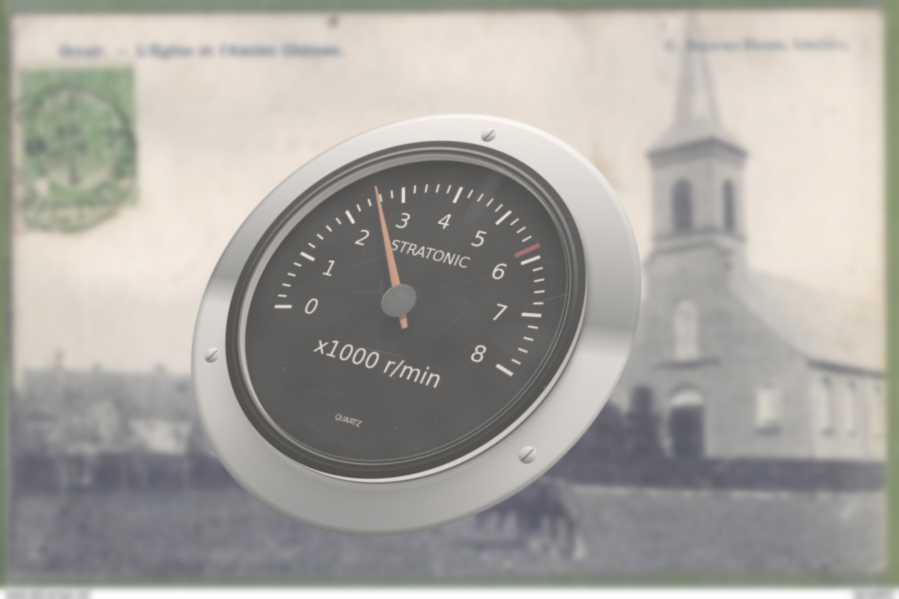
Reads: 2600 (rpm)
